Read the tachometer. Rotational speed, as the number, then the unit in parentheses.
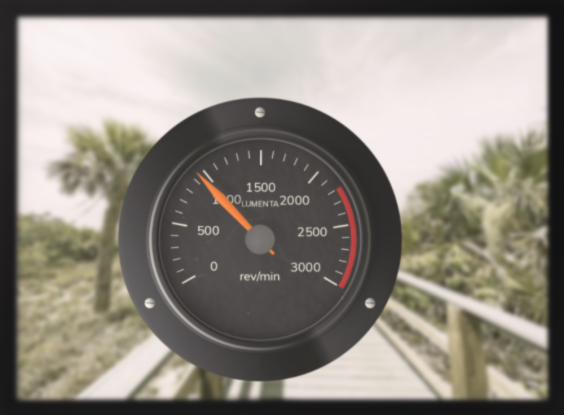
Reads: 950 (rpm)
